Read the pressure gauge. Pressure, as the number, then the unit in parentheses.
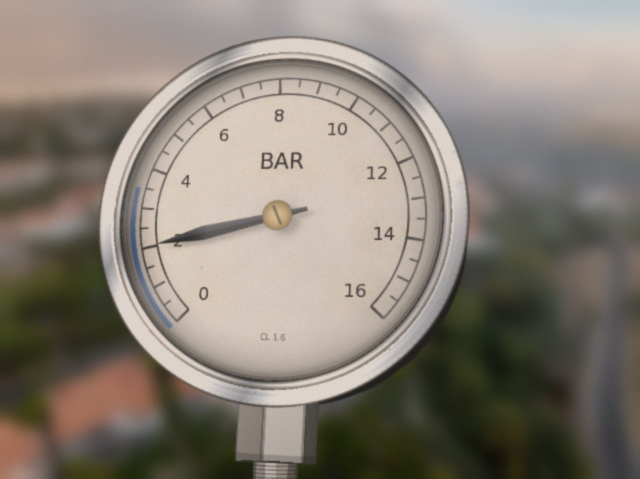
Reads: 2 (bar)
